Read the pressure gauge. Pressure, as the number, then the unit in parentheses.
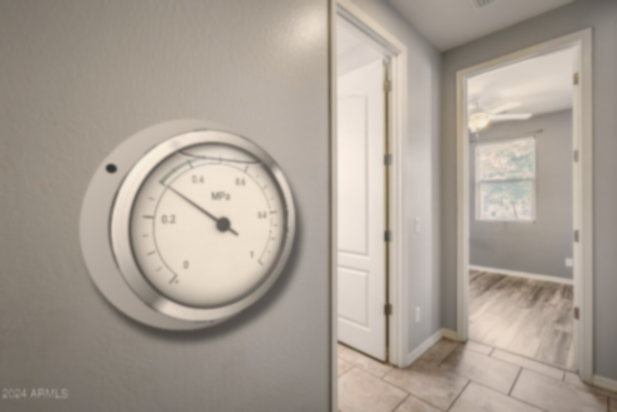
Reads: 0.3 (MPa)
